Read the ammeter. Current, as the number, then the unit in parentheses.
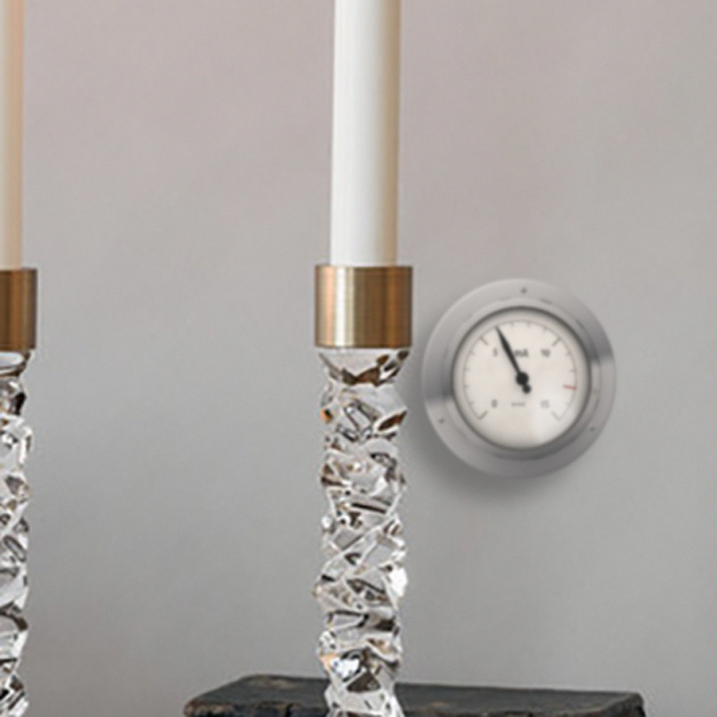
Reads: 6 (mA)
